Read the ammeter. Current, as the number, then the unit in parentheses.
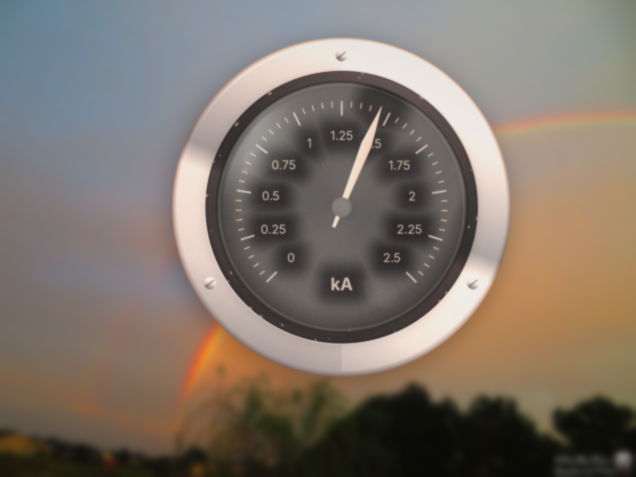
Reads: 1.45 (kA)
